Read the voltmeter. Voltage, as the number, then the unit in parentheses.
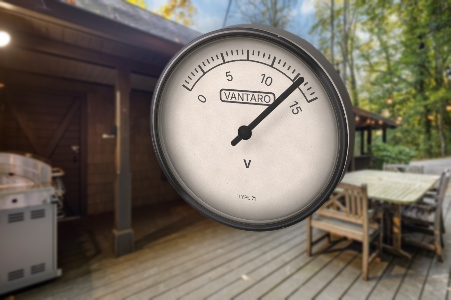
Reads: 13 (V)
